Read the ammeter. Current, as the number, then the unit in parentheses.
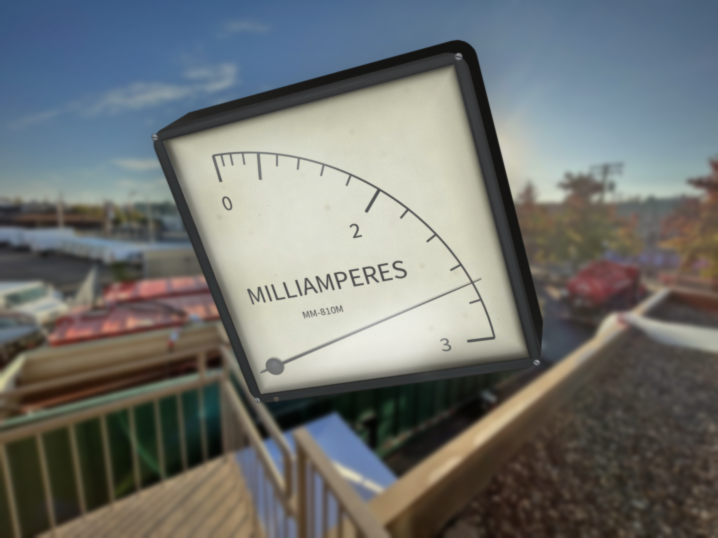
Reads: 2.7 (mA)
